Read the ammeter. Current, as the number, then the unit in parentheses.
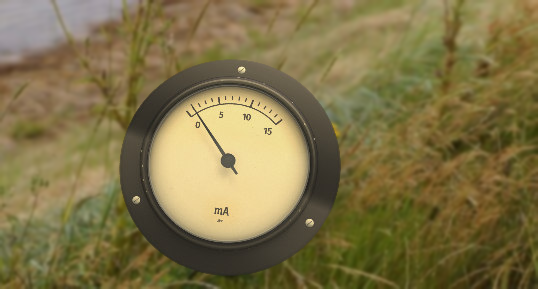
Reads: 1 (mA)
